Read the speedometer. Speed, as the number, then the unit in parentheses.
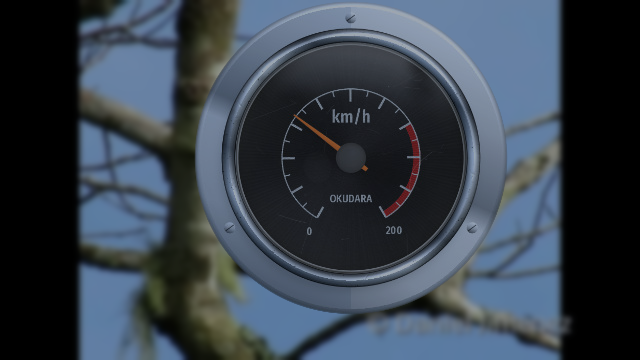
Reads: 65 (km/h)
